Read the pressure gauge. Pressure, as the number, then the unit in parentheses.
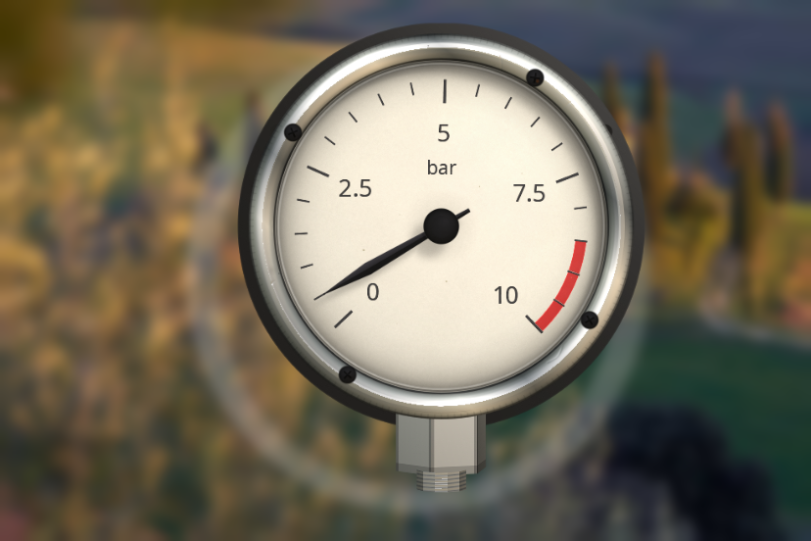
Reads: 0.5 (bar)
